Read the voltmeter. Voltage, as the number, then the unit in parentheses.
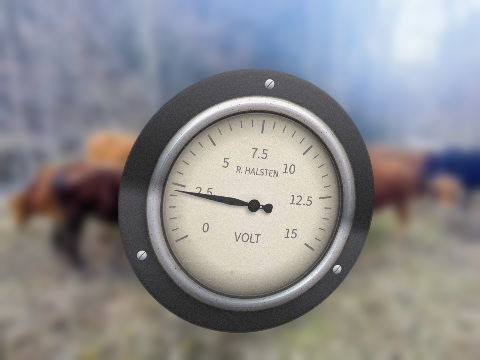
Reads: 2.25 (V)
